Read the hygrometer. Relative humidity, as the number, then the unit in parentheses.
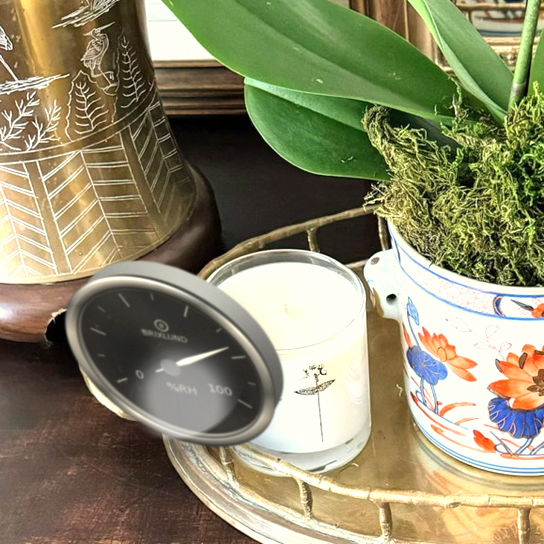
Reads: 75 (%)
